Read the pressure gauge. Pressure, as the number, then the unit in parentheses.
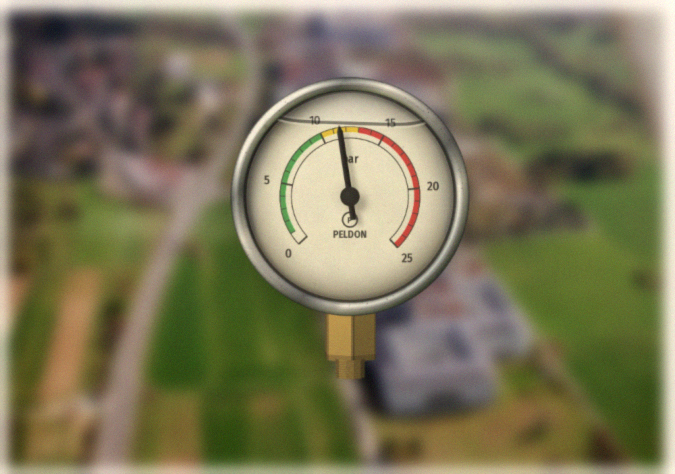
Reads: 11.5 (bar)
